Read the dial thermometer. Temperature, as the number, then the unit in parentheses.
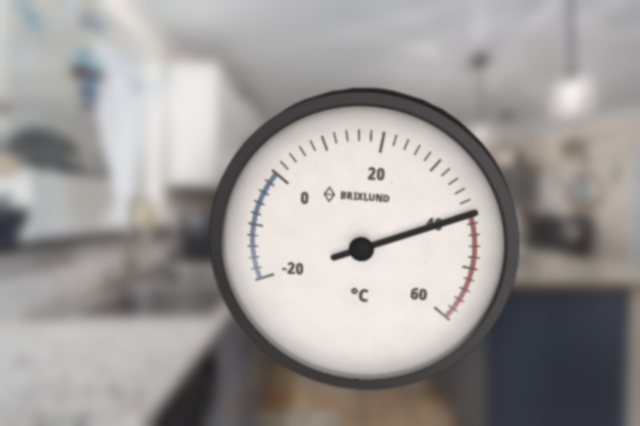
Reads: 40 (°C)
